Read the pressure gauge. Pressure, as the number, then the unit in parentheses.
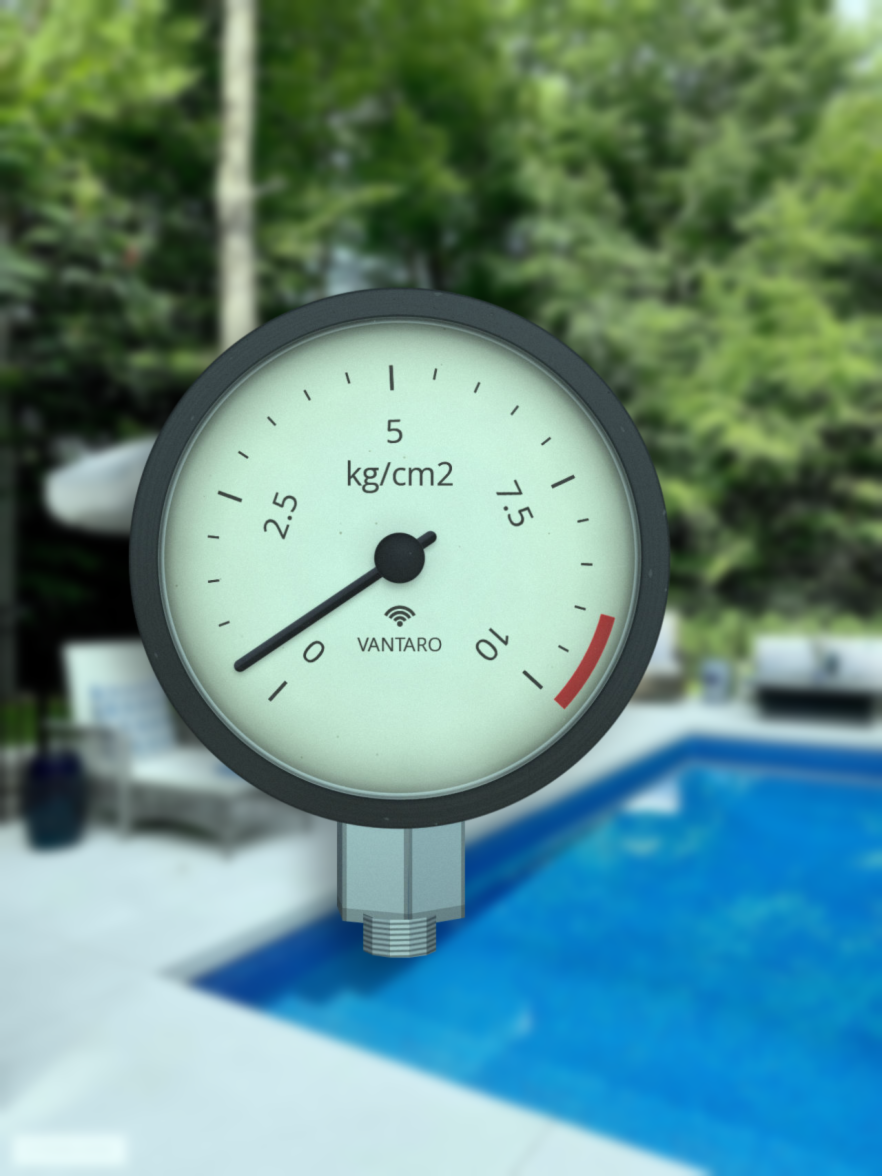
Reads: 0.5 (kg/cm²)
